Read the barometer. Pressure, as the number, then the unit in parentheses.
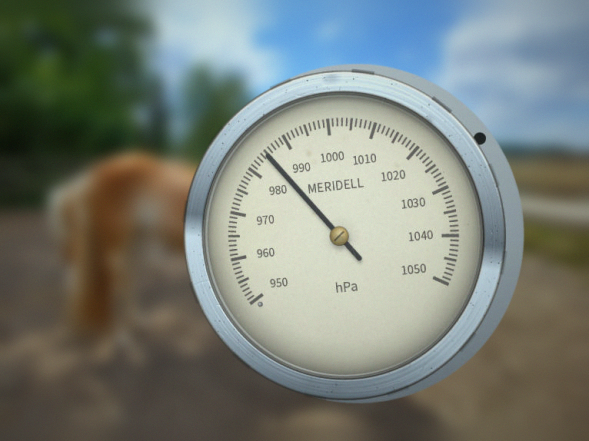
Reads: 985 (hPa)
